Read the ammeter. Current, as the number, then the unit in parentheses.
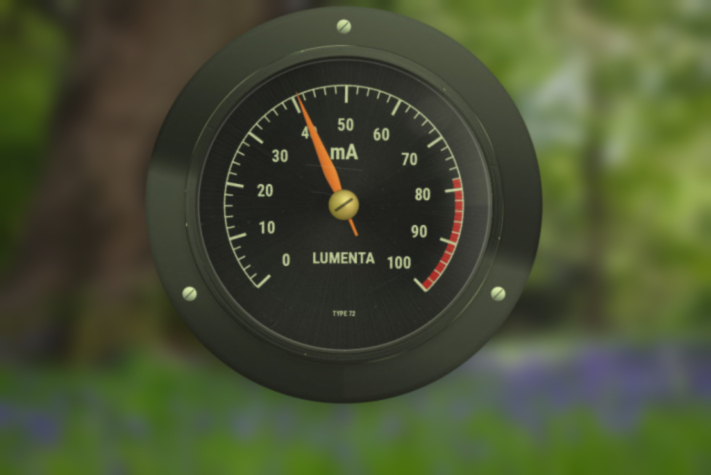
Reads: 41 (mA)
